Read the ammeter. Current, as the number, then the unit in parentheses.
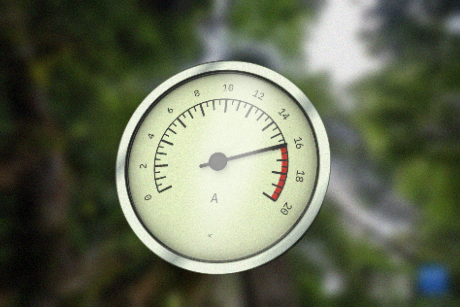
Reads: 16 (A)
